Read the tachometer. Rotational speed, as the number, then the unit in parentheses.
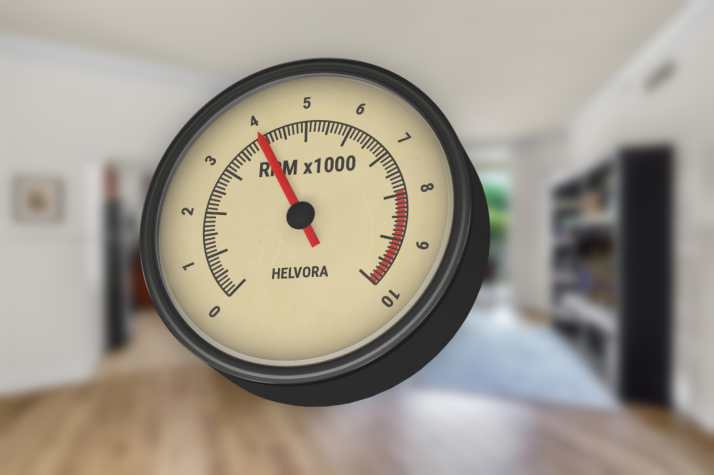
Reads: 4000 (rpm)
